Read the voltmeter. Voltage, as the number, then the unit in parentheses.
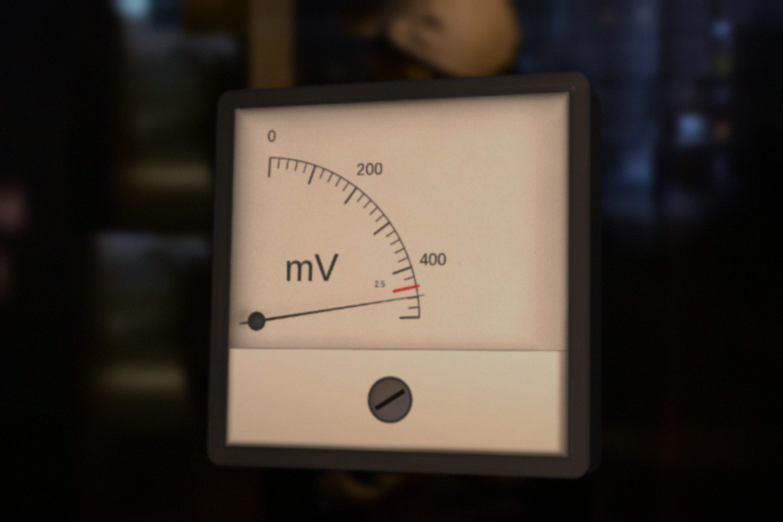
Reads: 460 (mV)
